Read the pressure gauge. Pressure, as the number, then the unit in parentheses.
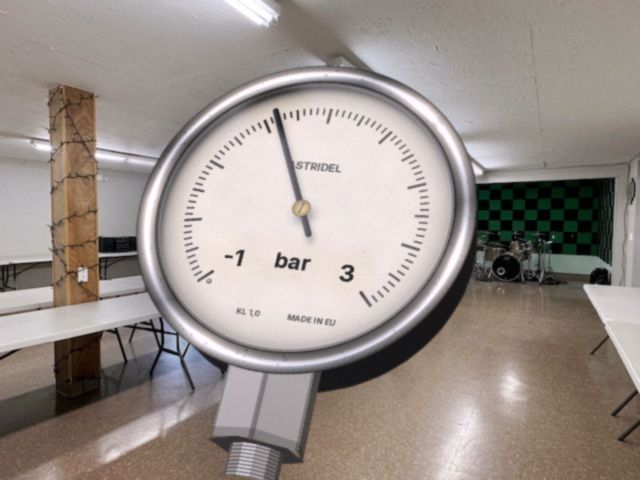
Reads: 0.6 (bar)
